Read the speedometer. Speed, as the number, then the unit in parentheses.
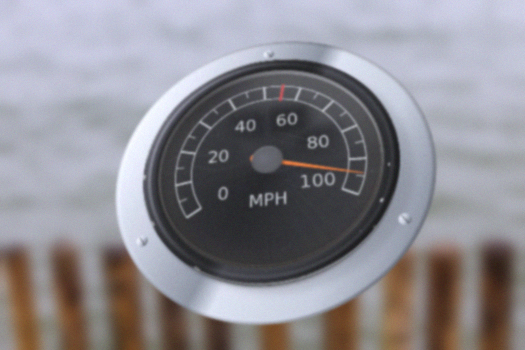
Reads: 95 (mph)
